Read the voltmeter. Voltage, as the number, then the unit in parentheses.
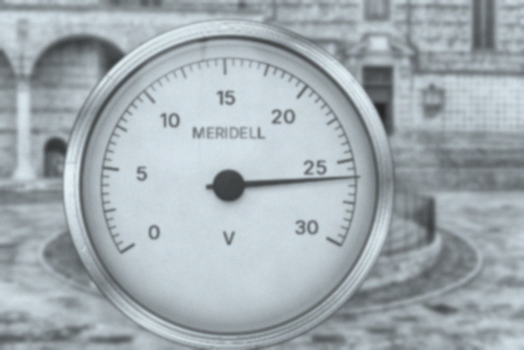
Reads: 26 (V)
